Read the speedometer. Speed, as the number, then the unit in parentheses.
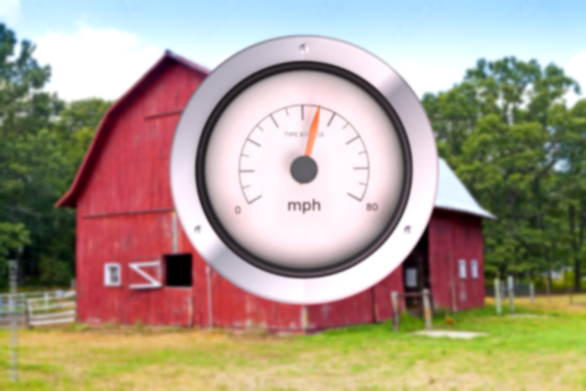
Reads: 45 (mph)
